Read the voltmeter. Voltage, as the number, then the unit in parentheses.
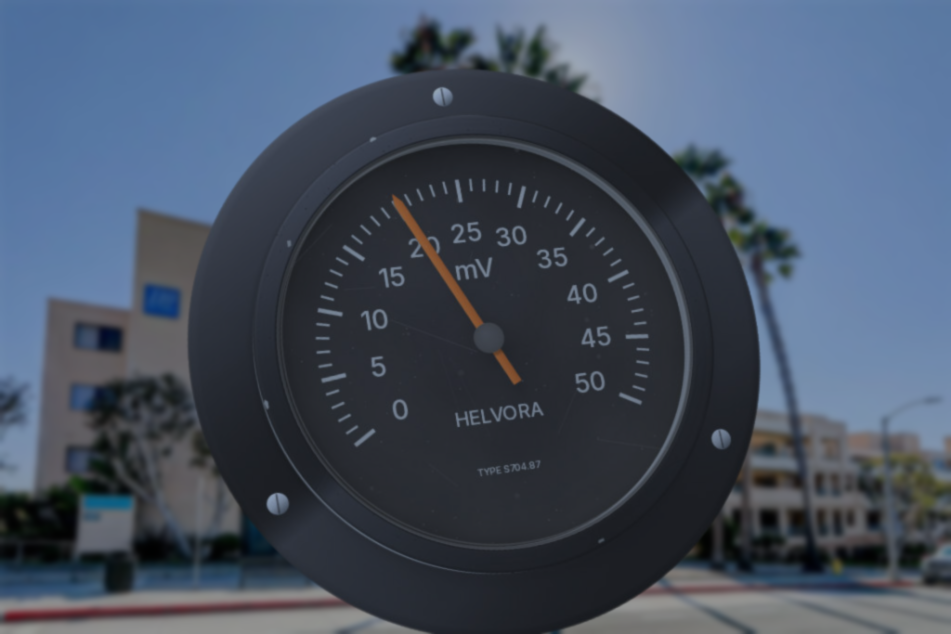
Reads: 20 (mV)
